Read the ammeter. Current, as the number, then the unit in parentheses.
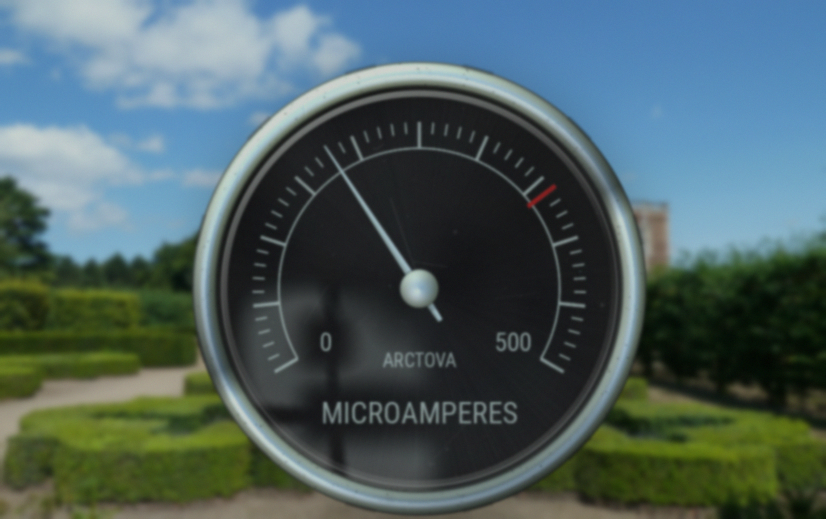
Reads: 180 (µA)
